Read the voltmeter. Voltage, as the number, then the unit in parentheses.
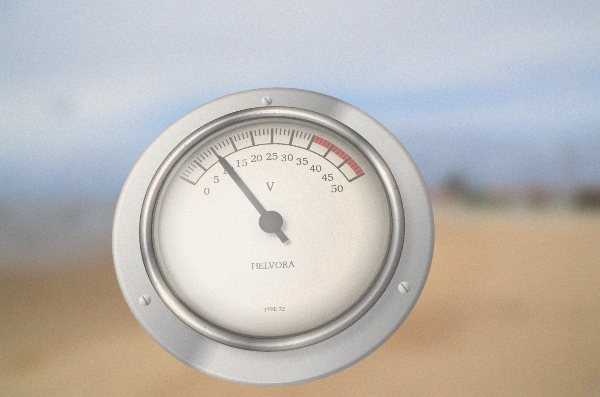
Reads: 10 (V)
